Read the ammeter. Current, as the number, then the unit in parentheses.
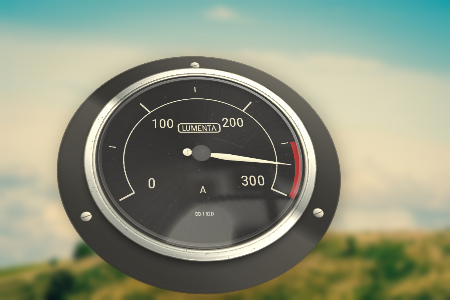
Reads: 275 (A)
